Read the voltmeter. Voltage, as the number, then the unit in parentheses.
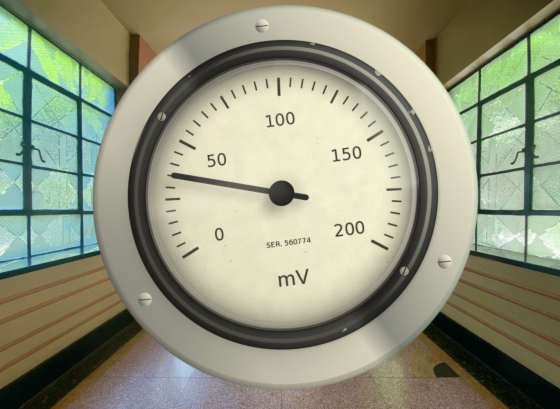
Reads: 35 (mV)
